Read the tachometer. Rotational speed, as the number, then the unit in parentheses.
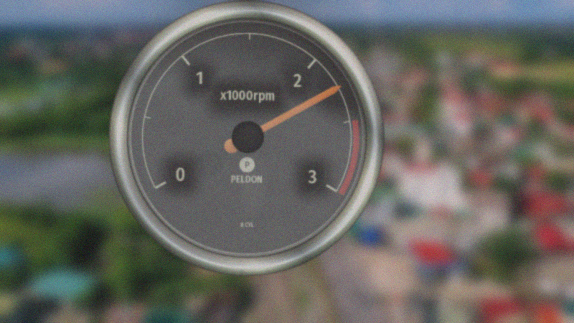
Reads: 2250 (rpm)
